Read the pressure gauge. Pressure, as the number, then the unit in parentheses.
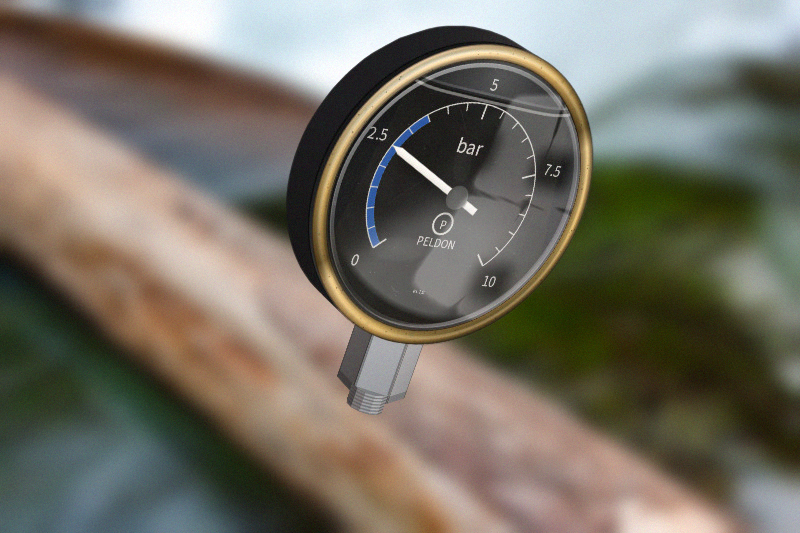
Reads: 2.5 (bar)
